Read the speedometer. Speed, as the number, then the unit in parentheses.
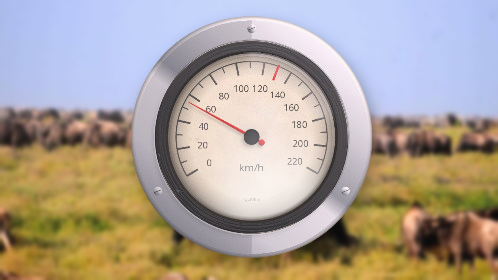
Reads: 55 (km/h)
